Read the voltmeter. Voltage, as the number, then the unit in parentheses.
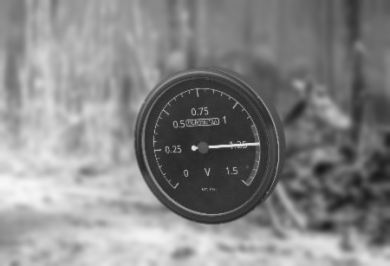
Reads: 1.25 (V)
